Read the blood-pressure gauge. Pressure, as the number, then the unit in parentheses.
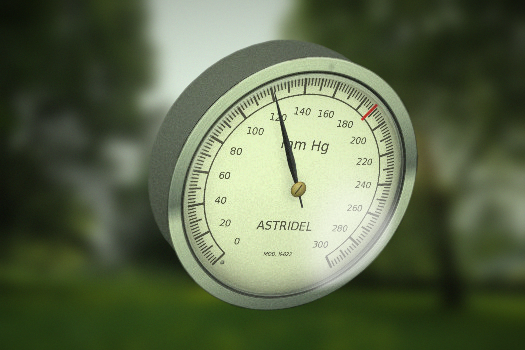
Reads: 120 (mmHg)
